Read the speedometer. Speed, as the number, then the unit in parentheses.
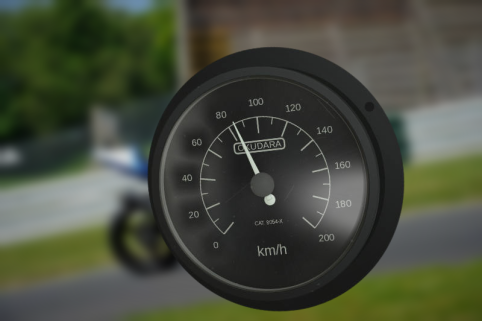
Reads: 85 (km/h)
